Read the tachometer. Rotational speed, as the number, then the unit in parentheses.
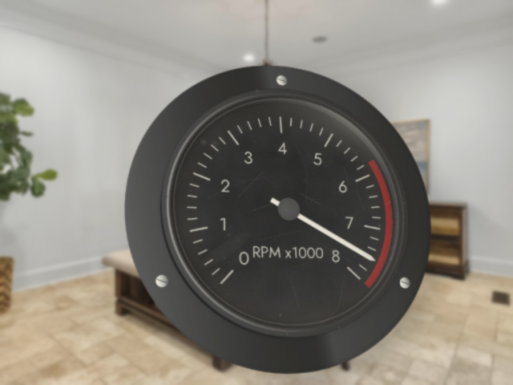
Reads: 7600 (rpm)
